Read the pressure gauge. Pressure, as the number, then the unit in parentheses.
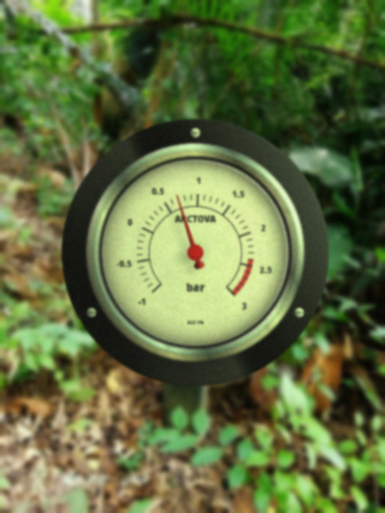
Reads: 0.7 (bar)
